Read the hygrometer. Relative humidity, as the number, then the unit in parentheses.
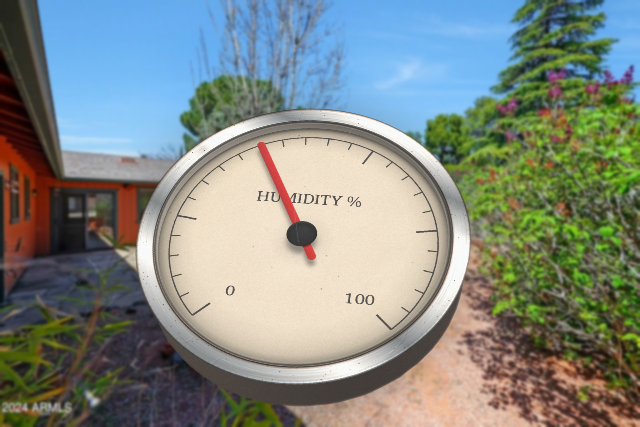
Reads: 40 (%)
